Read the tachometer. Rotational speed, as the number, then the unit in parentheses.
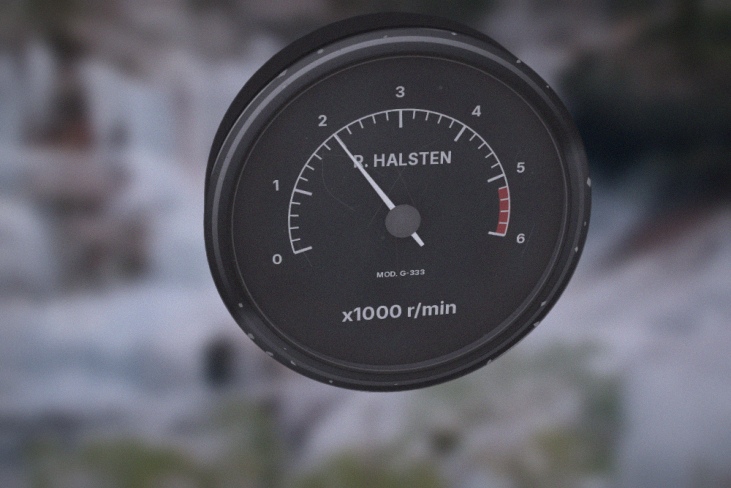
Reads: 2000 (rpm)
